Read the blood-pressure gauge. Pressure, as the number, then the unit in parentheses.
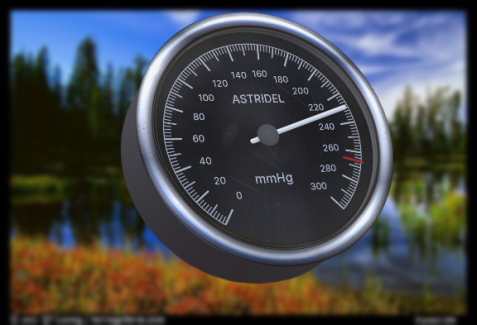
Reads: 230 (mmHg)
